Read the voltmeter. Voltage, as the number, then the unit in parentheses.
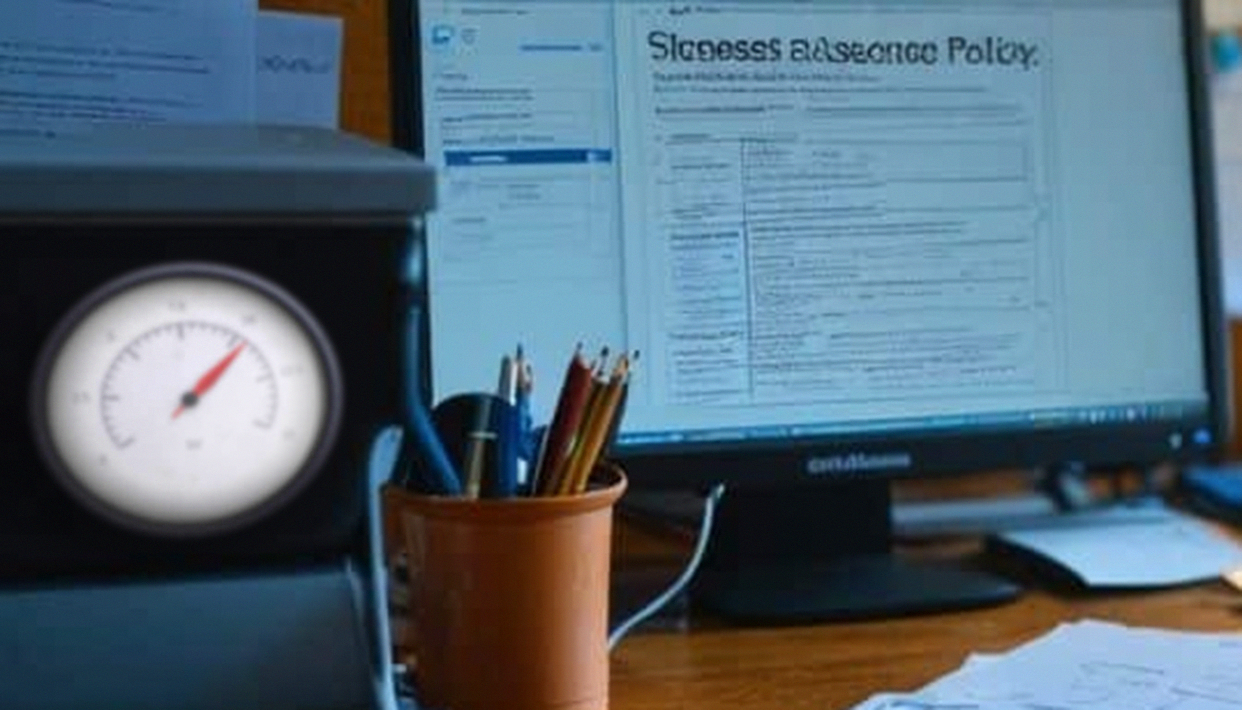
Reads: 10.5 (kV)
